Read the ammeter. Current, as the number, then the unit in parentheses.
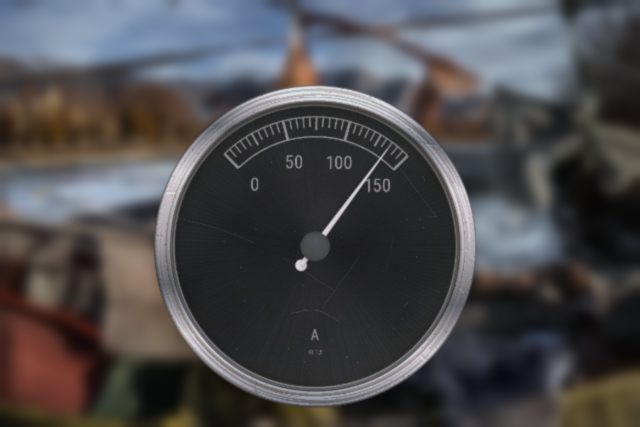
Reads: 135 (A)
